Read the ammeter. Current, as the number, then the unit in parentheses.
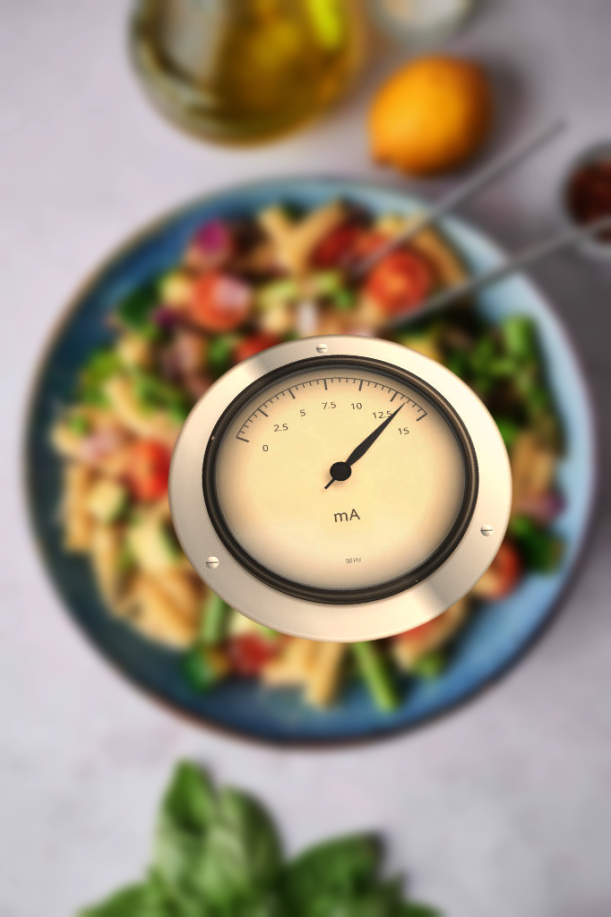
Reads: 13.5 (mA)
